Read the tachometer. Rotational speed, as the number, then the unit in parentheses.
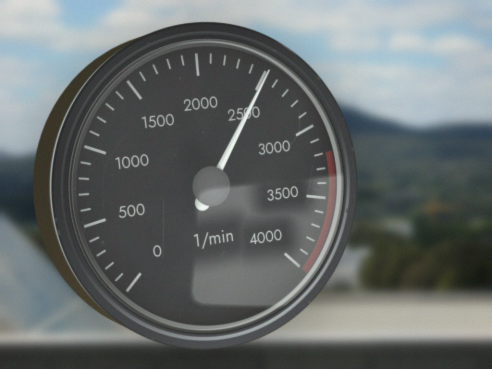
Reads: 2500 (rpm)
